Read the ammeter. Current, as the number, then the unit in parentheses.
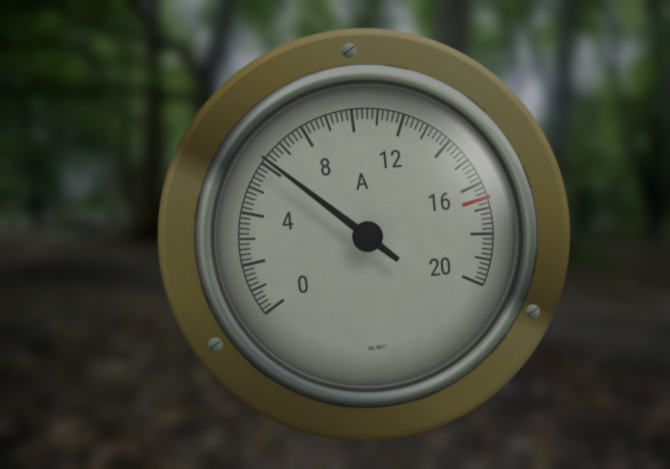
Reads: 6.2 (A)
